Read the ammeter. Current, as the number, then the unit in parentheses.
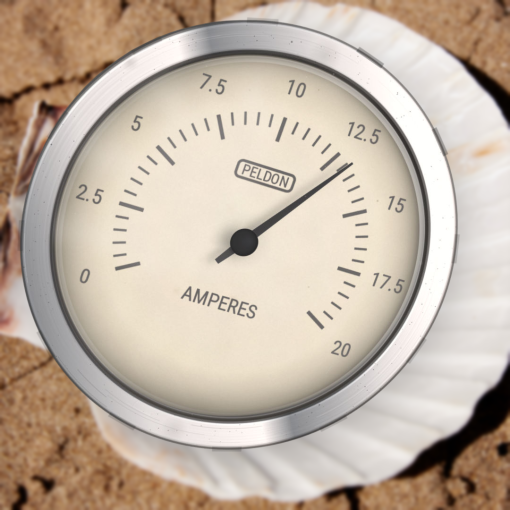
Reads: 13 (A)
